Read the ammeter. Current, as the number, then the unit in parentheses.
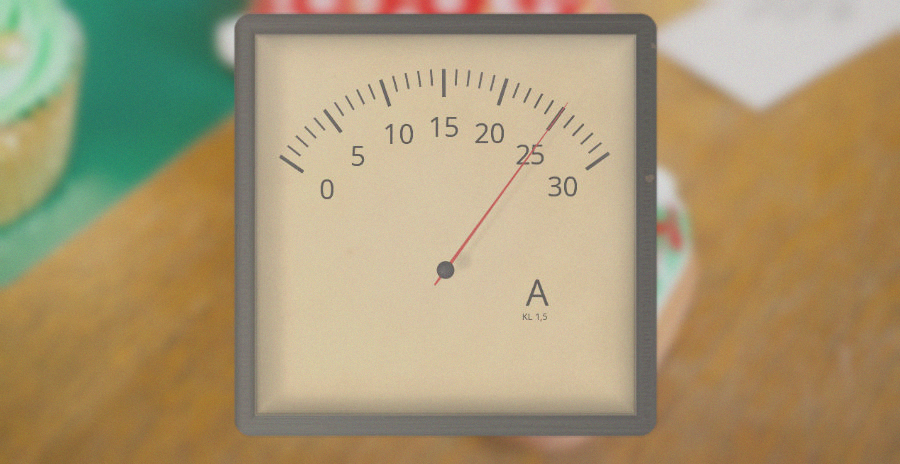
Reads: 25 (A)
